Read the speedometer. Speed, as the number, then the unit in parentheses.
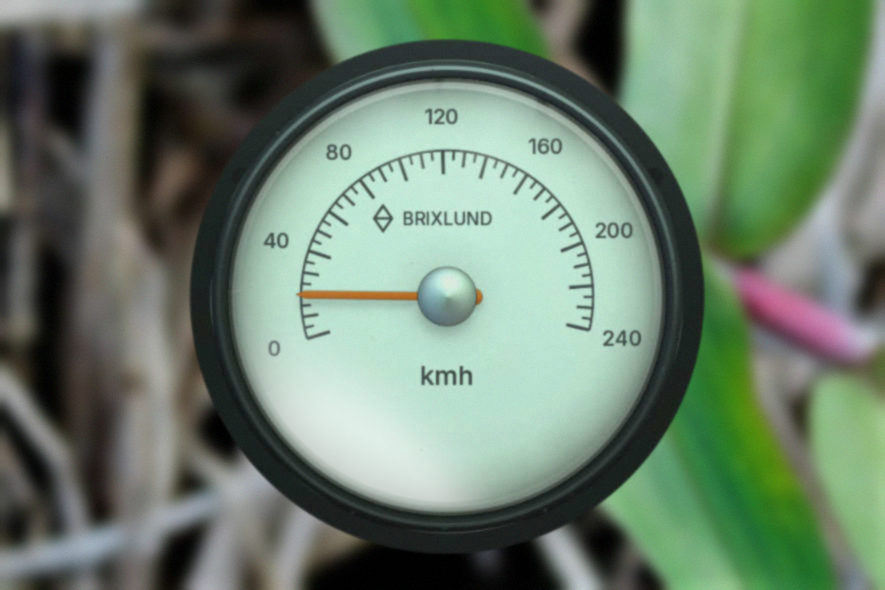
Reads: 20 (km/h)
